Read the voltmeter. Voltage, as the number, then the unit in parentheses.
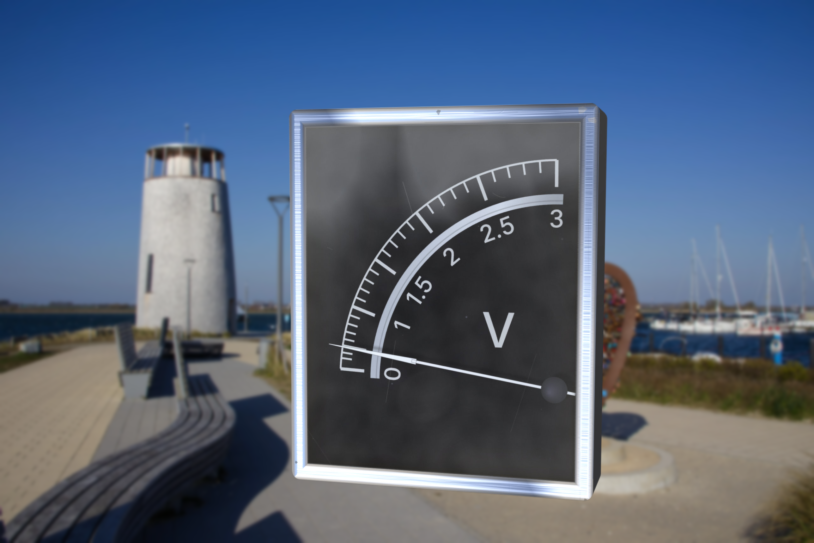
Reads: 0.5 (V)
